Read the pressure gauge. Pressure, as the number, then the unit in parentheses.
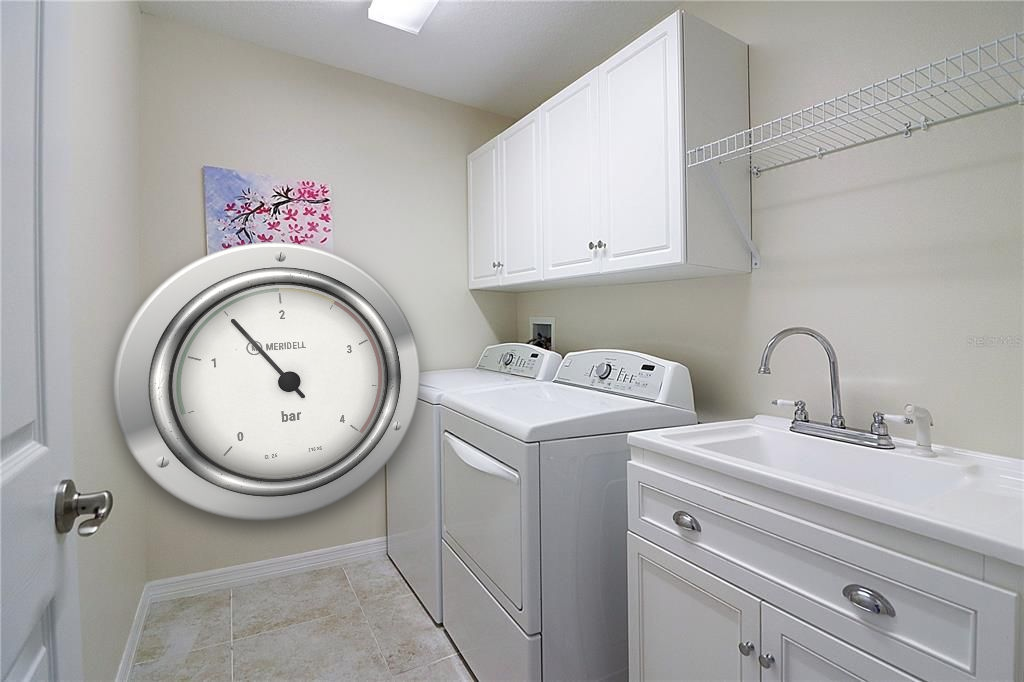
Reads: 1.5 (bar)
